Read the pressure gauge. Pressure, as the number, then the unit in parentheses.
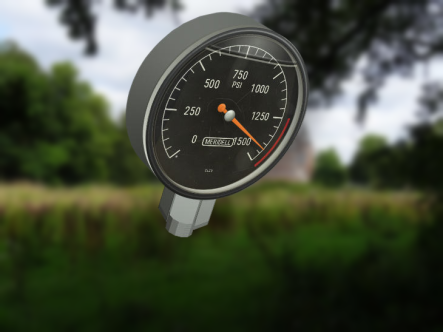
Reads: 1425 (psi)
